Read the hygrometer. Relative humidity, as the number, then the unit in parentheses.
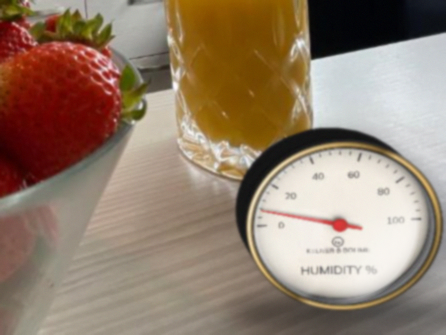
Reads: 8 (%)
